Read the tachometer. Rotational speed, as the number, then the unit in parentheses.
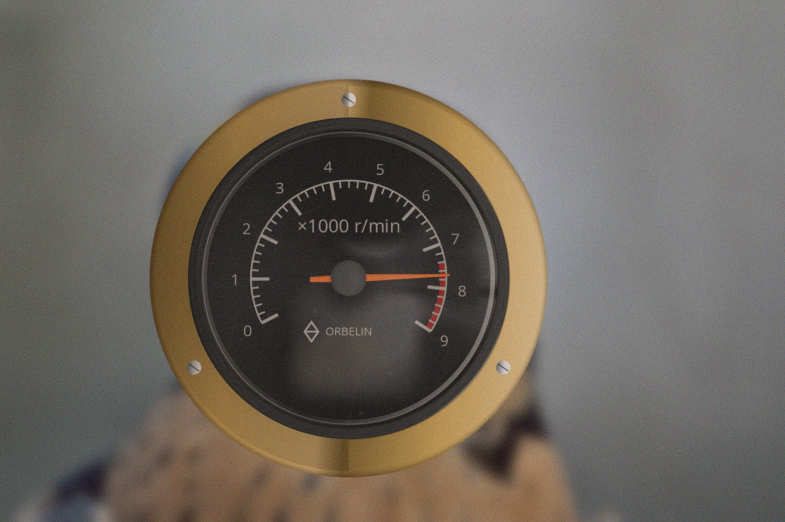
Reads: 7700 (rpm)
